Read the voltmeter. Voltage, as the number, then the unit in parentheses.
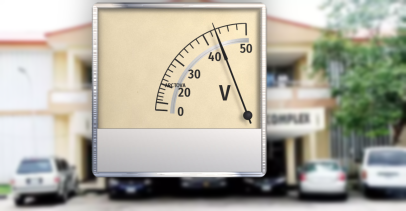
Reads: 43 (V)
